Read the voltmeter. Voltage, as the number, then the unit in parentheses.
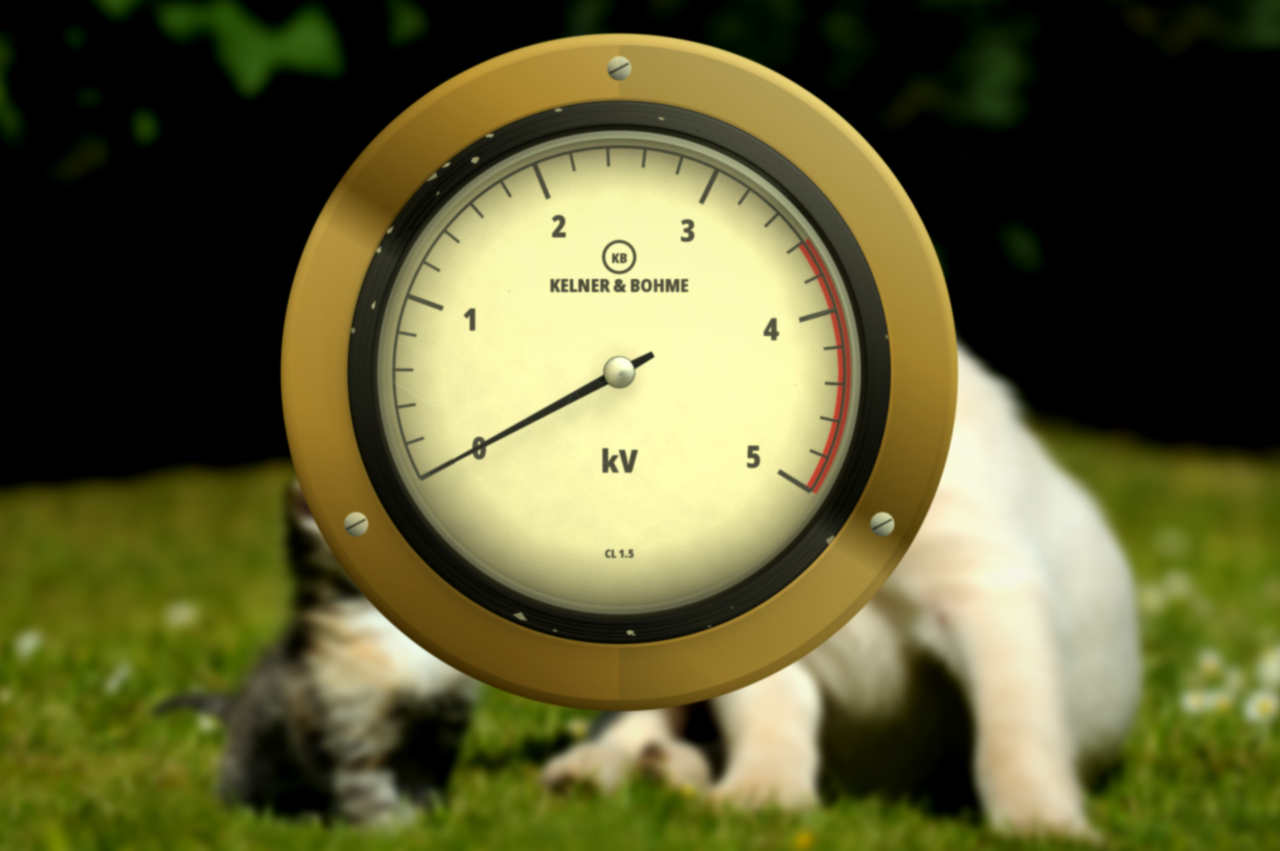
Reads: 0 (kV)
